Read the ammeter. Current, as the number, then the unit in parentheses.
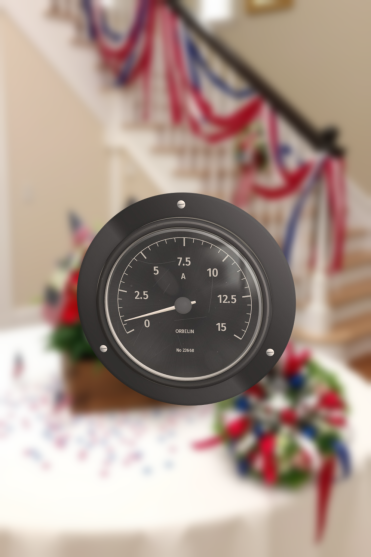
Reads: 0.75 (A)
